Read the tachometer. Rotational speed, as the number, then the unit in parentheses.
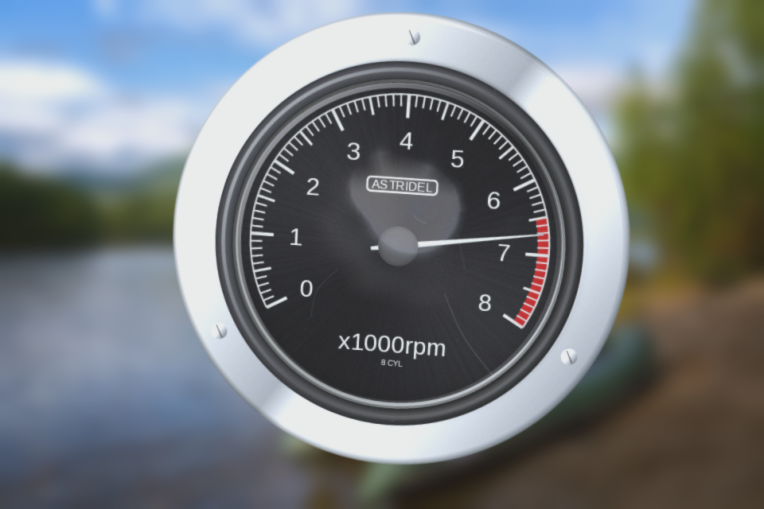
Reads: 6700 (rpm)
